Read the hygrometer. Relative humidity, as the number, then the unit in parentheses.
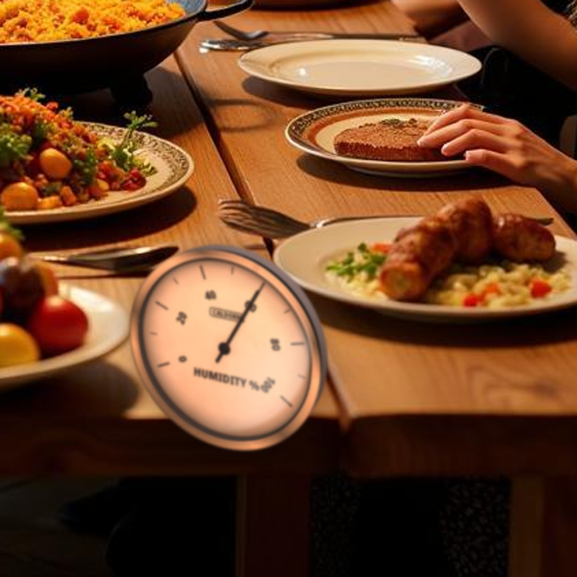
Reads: 60 (%)
